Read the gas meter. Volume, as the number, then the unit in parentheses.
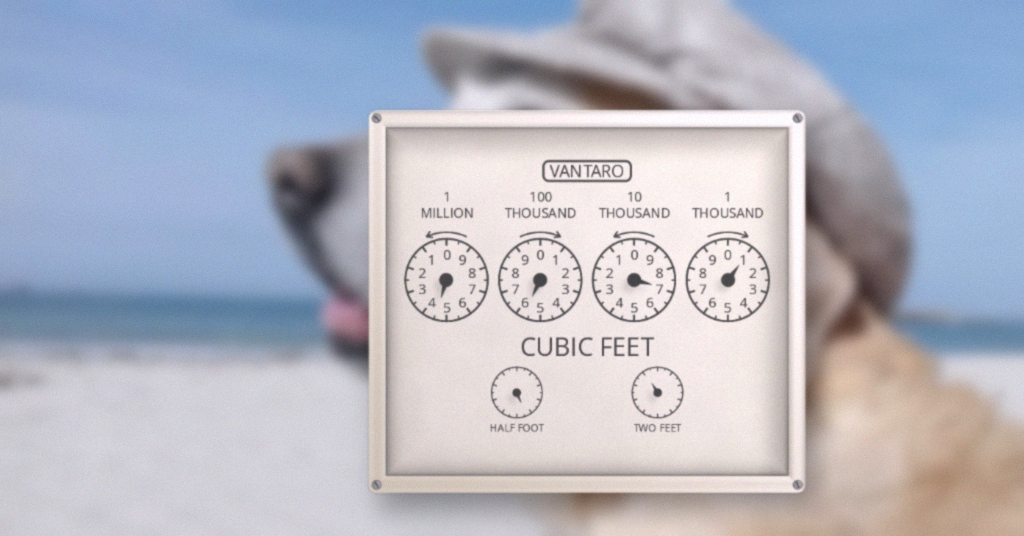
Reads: 457100 (ft³)
